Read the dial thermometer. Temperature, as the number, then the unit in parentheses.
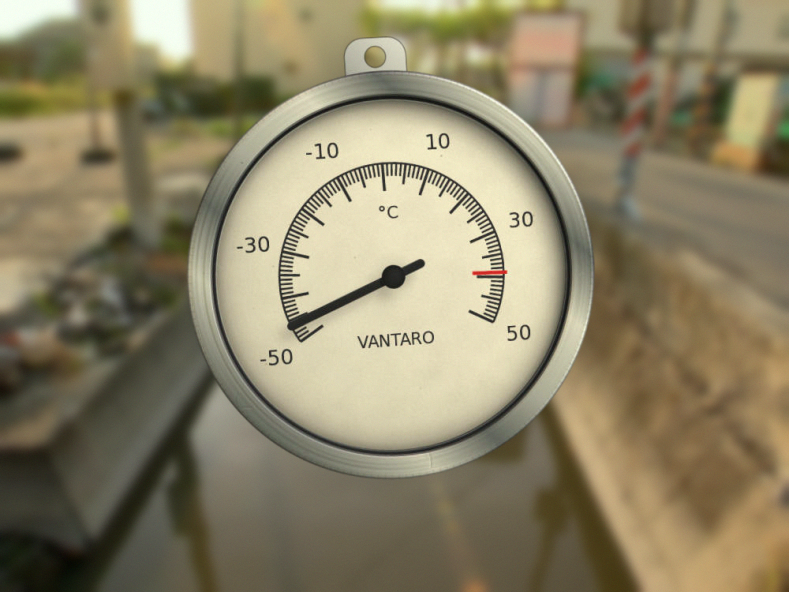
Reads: -46 (°C)
